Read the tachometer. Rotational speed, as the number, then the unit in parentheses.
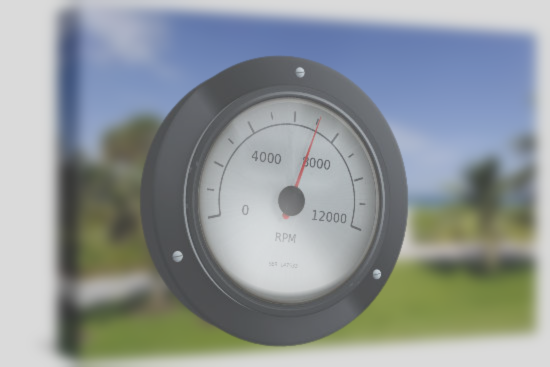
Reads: 7000 (rpm)
